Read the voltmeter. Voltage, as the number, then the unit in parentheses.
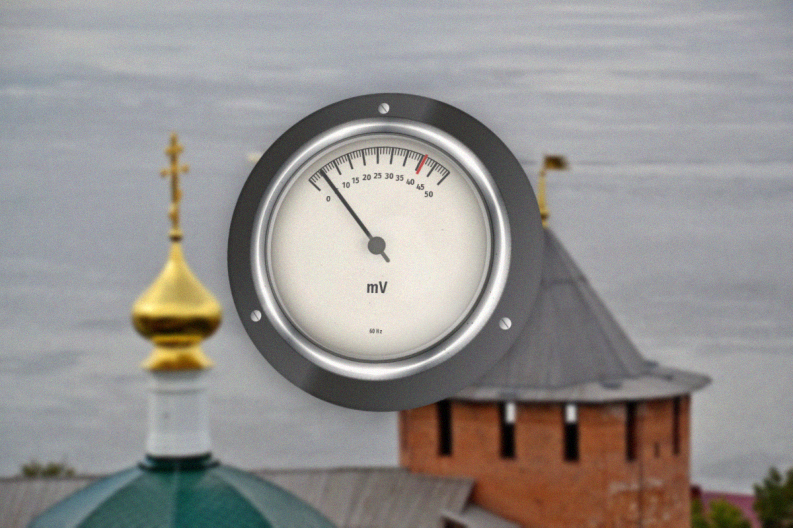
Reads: 5 (mV)
